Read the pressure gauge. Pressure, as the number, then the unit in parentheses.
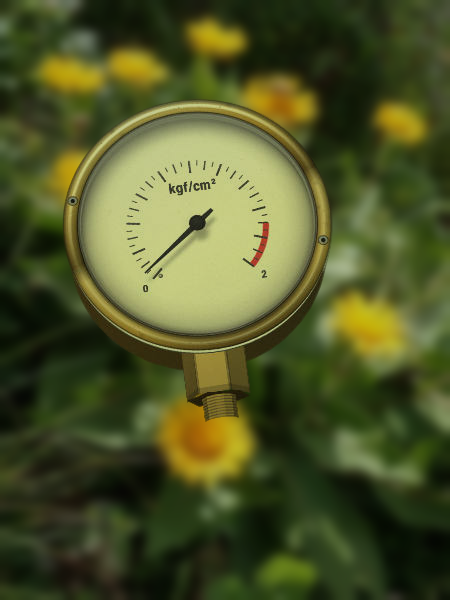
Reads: 0.05 (kg/cm²)
